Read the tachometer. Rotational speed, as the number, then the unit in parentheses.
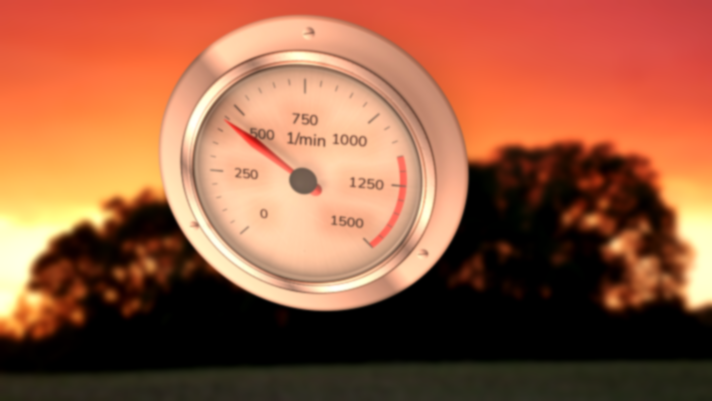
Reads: 450 (rpm)
